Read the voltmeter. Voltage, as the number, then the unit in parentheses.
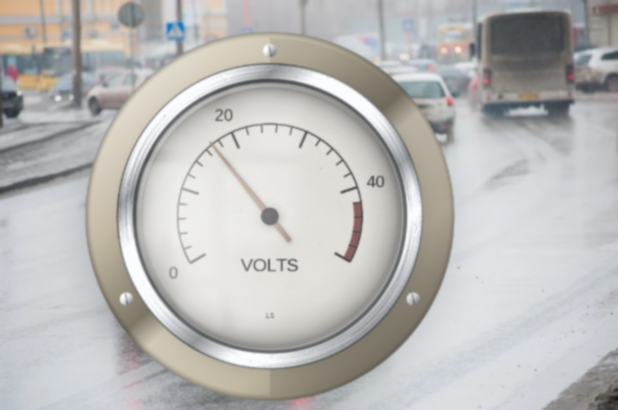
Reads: 17 (V)
